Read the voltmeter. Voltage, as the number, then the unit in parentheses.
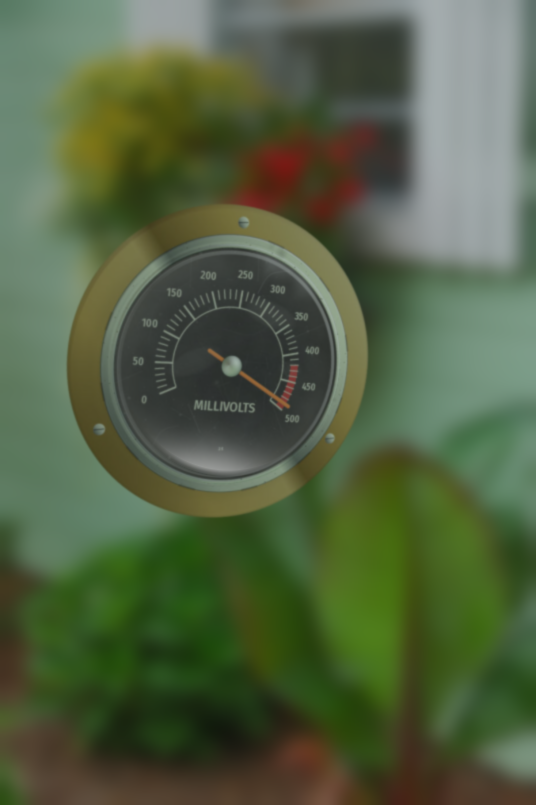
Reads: 490 (mV)
